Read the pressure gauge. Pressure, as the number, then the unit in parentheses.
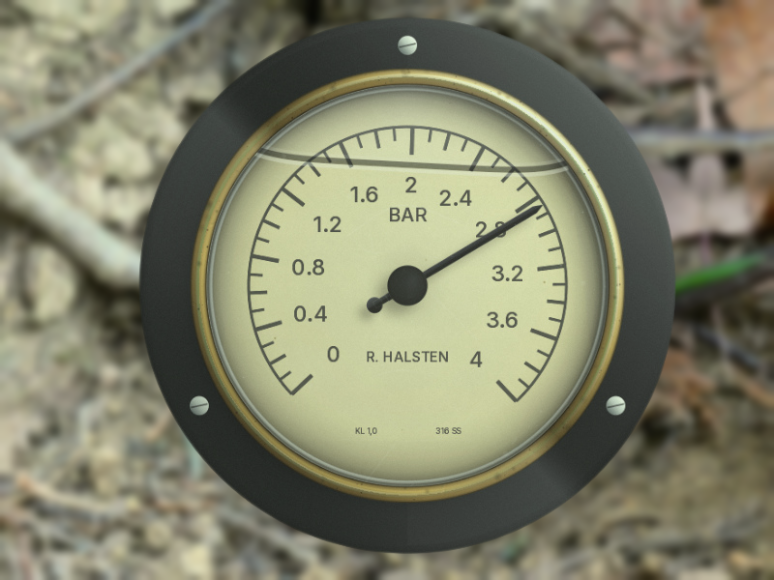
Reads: 2.85 (bar)
